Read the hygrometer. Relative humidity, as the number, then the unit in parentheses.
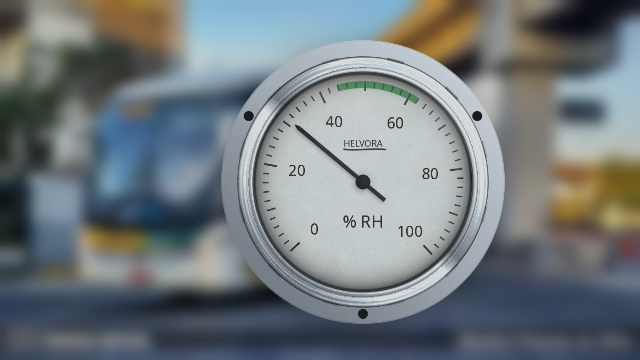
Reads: 31 (%)
